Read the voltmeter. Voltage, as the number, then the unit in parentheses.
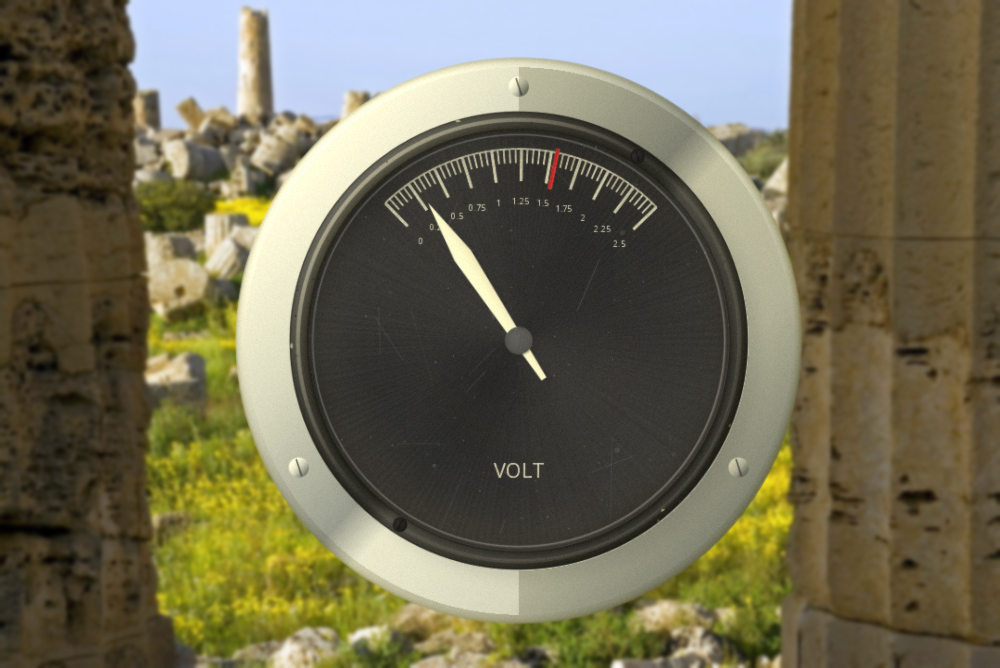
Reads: 0.3 (V)
